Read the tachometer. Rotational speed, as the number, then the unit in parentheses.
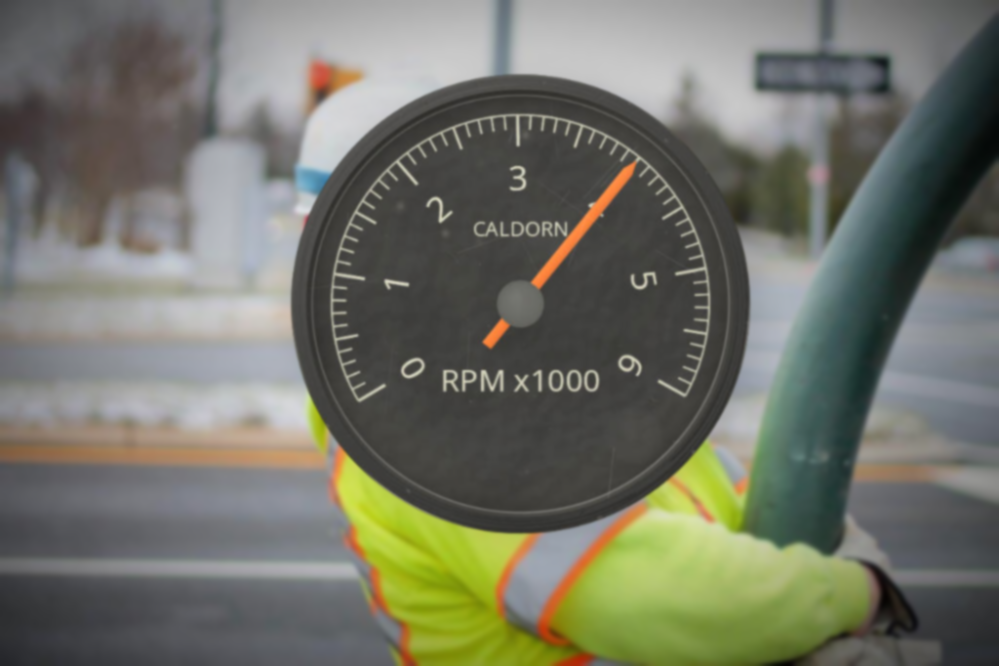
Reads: 4000 (rpm)
